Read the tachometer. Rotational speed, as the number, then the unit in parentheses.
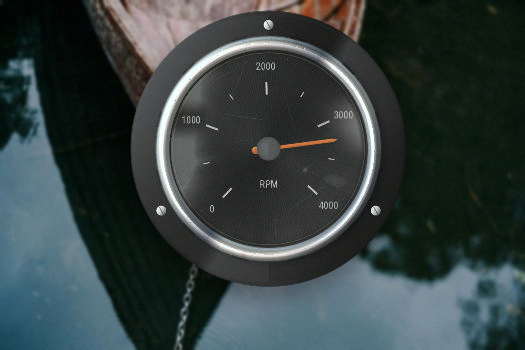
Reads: 3250 (rpm)
